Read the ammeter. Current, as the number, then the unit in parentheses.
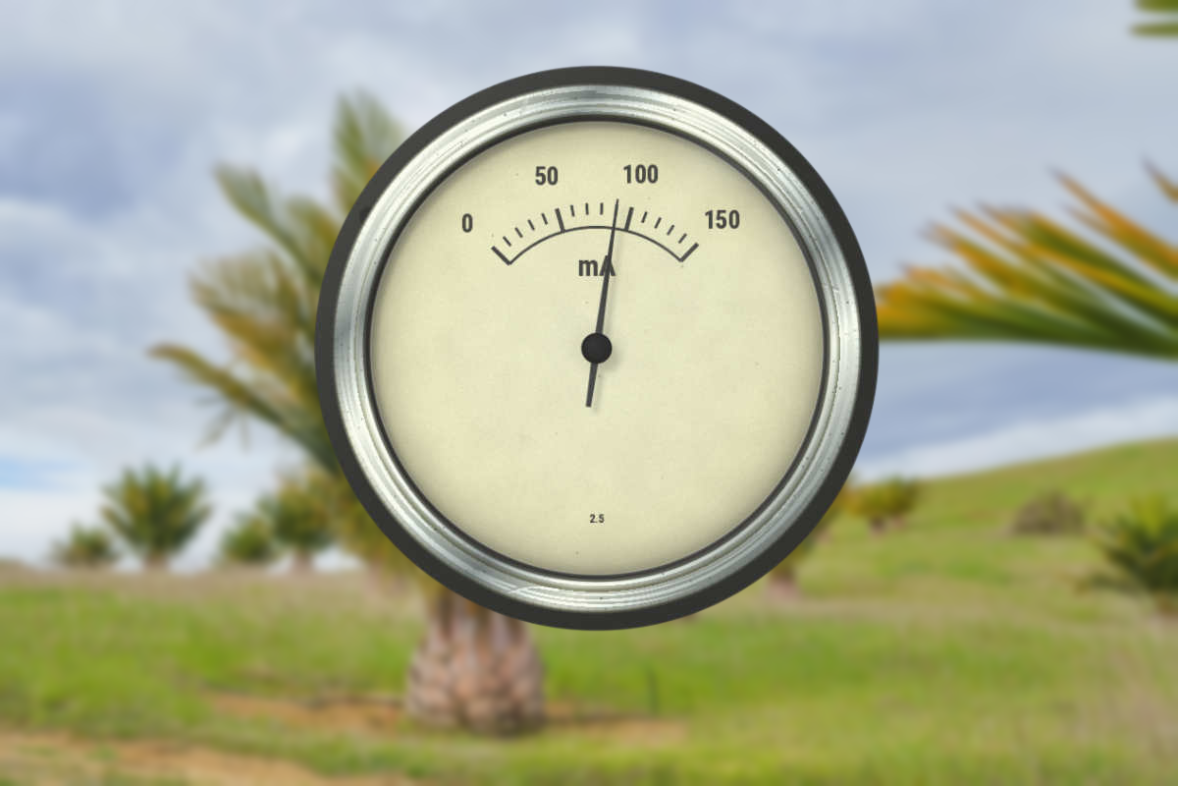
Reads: 90 (mA)
